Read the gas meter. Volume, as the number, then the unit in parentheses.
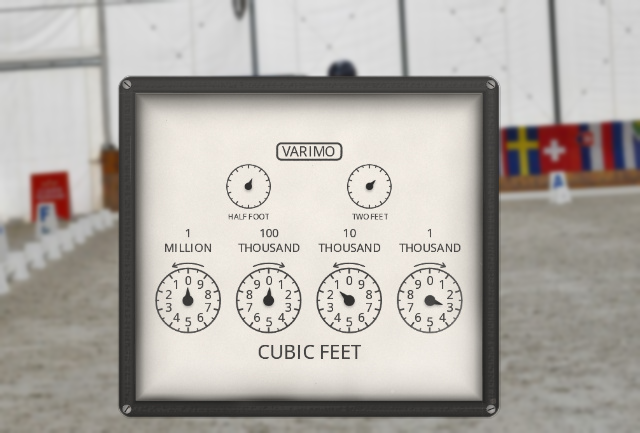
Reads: 1300 (ft³)
